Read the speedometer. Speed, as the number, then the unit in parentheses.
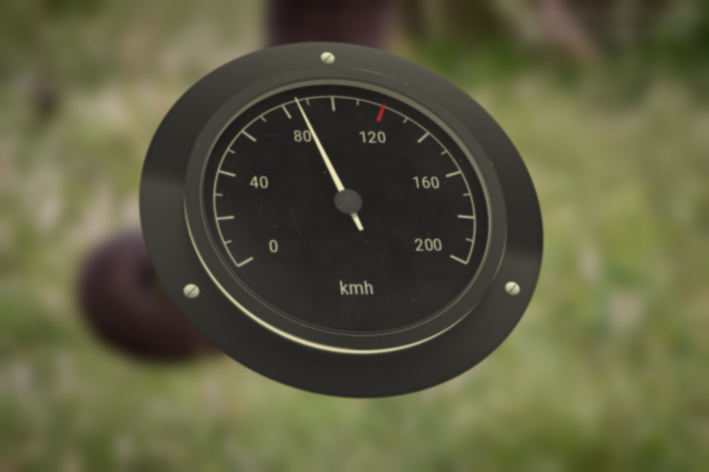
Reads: 85 (km/h)
